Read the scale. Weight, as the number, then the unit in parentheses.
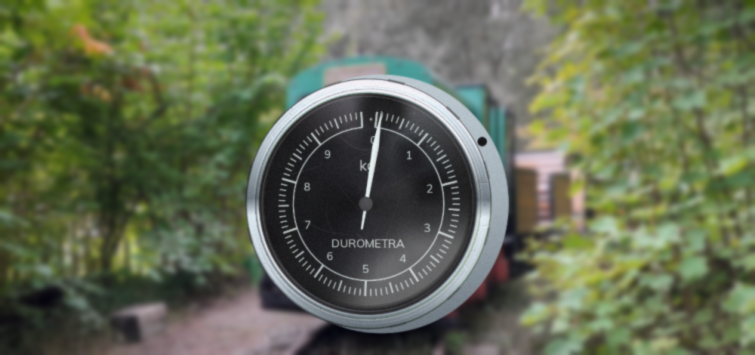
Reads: 0.1 (kg)
